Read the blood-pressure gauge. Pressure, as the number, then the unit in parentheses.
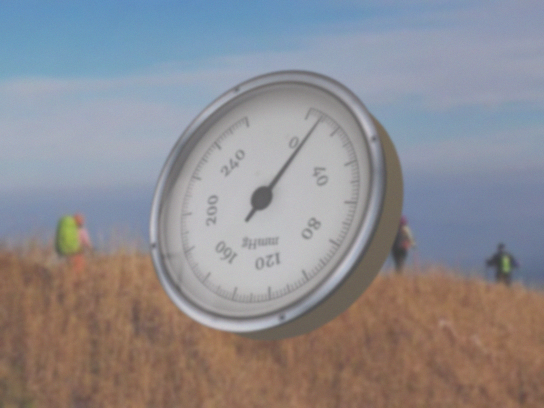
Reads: 10 (mmHg)
